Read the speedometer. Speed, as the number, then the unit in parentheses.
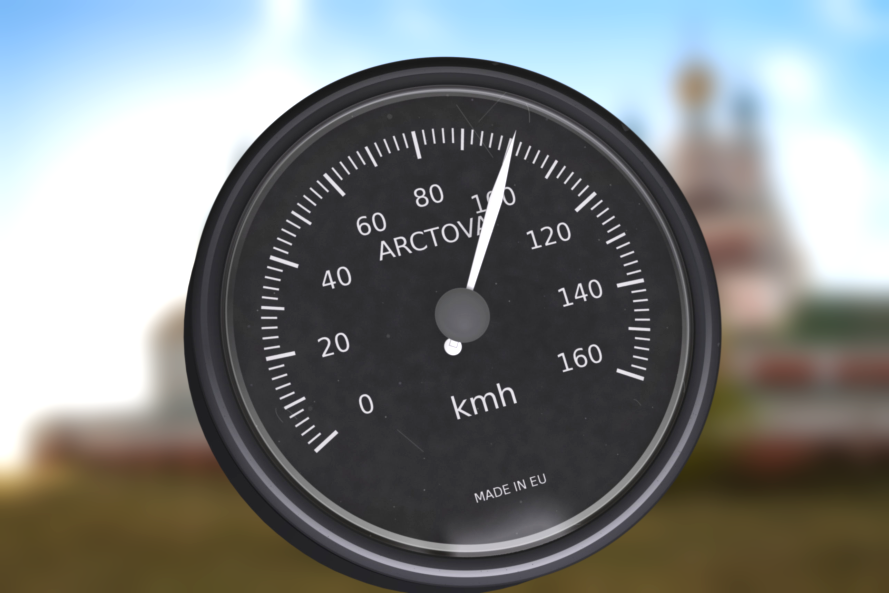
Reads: 100 (km/h)
